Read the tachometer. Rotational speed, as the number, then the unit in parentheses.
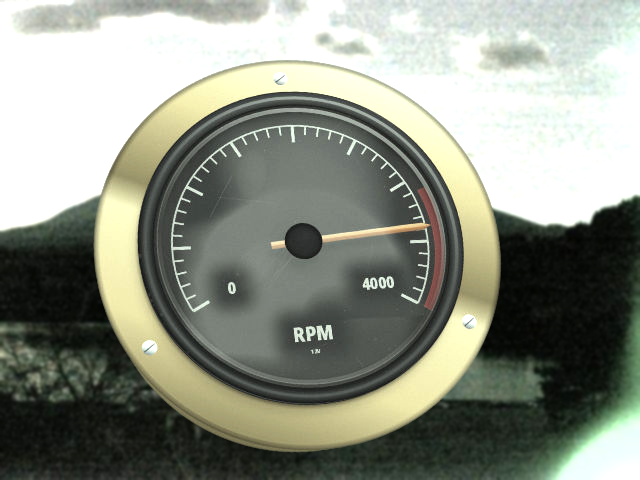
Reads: 3400 (rpm)
